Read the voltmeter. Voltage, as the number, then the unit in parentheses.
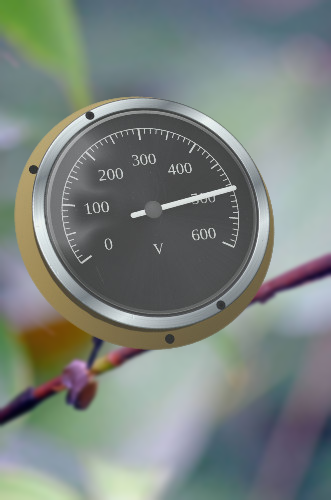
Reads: 500 (V)
